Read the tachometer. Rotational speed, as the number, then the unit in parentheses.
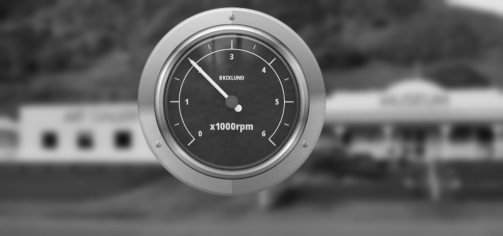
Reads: 2000 (rpm)
